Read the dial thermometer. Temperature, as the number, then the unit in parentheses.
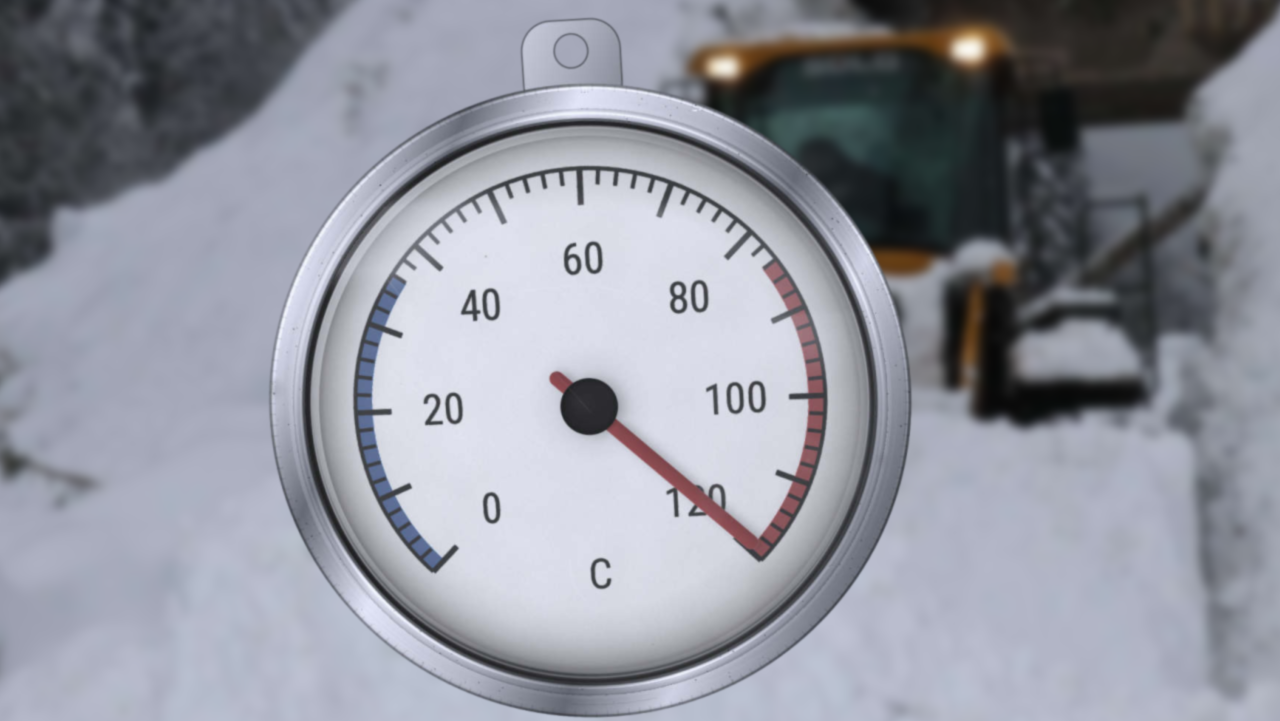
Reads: 119 (°C)
